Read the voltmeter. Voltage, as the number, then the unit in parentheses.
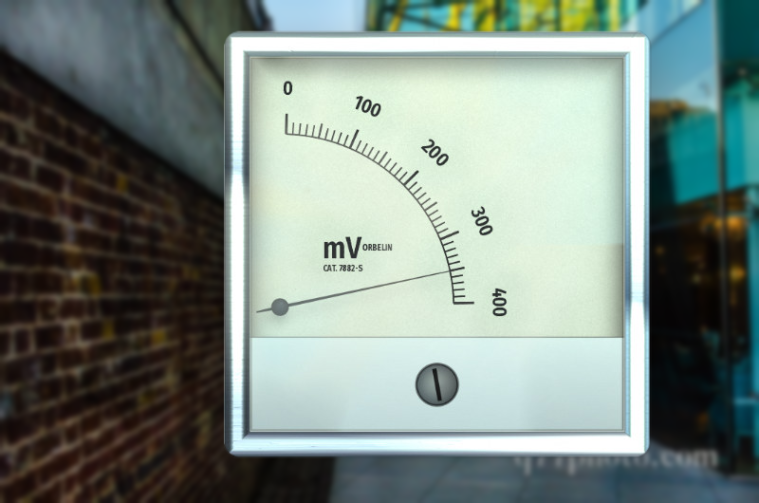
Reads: 350 (mV)
